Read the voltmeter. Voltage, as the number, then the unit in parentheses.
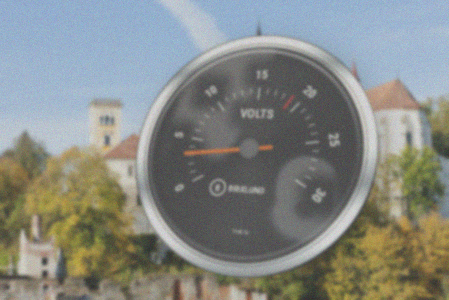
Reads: 3 (V)
